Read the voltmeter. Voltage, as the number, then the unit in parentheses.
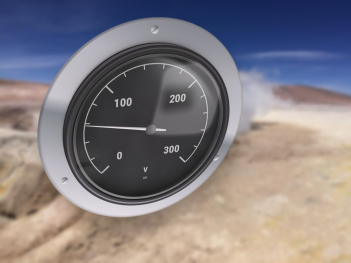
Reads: 60 (V)
